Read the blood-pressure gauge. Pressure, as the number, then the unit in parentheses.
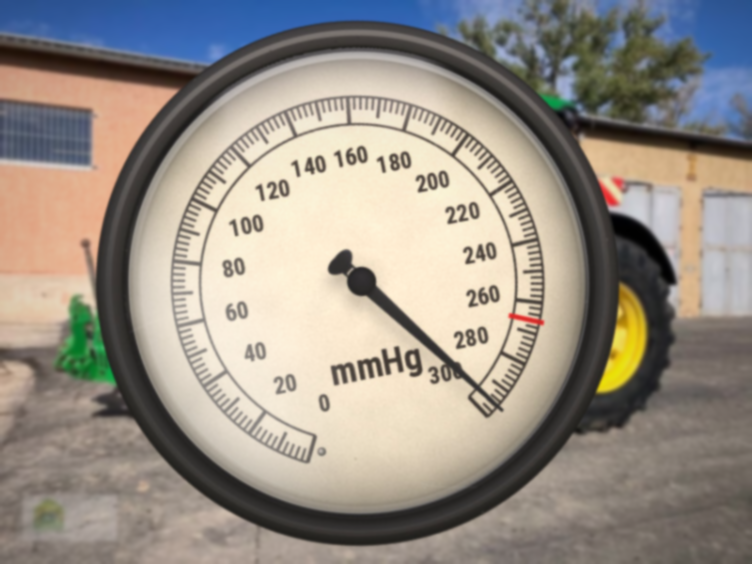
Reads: 296 (mmHg)
